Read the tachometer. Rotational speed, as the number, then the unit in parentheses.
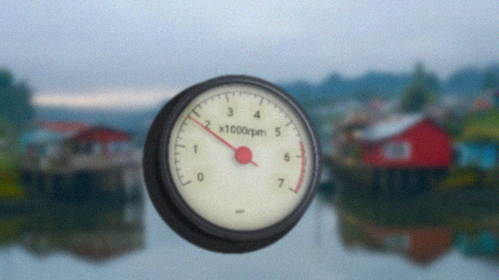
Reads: 1800 (rpm)
